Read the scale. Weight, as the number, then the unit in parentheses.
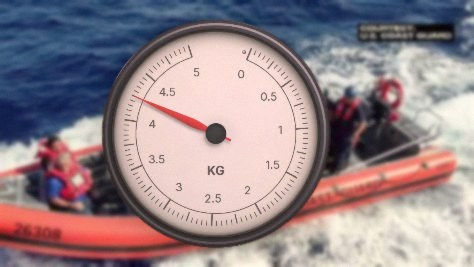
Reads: 4.25 (kg)
